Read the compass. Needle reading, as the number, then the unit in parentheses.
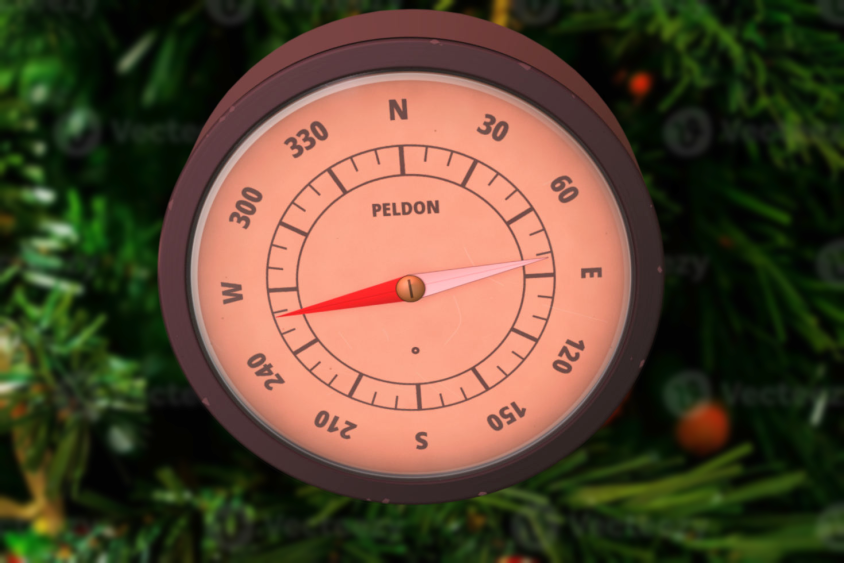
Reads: 260 (°)
